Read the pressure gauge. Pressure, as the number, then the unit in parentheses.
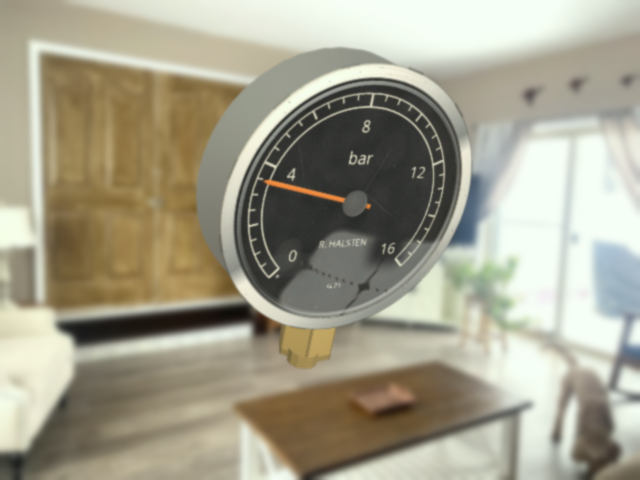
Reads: 3.5 (bar)
